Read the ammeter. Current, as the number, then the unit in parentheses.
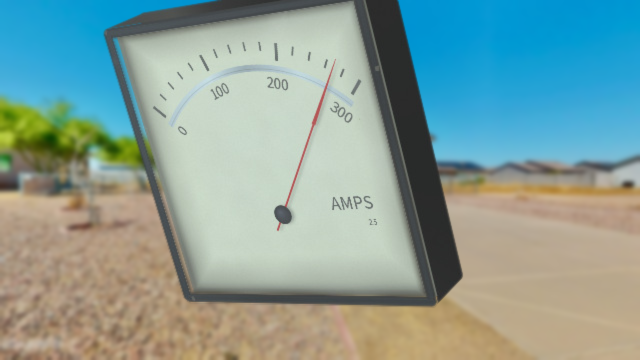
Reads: 270 (A)
